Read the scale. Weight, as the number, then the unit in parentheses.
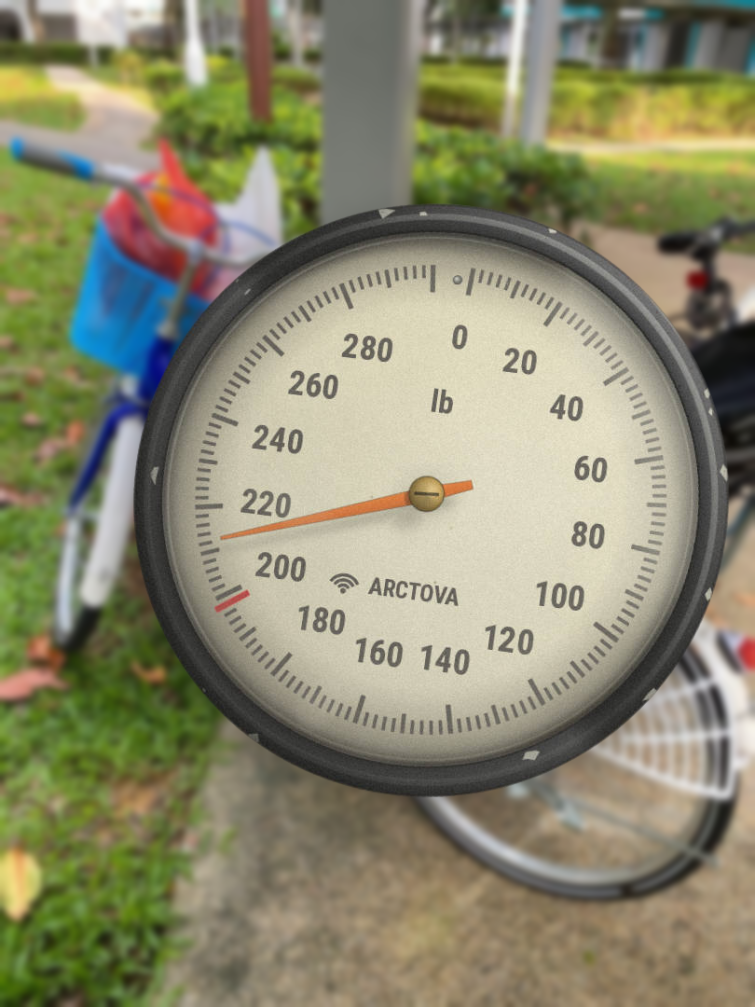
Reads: 212 (lb)
